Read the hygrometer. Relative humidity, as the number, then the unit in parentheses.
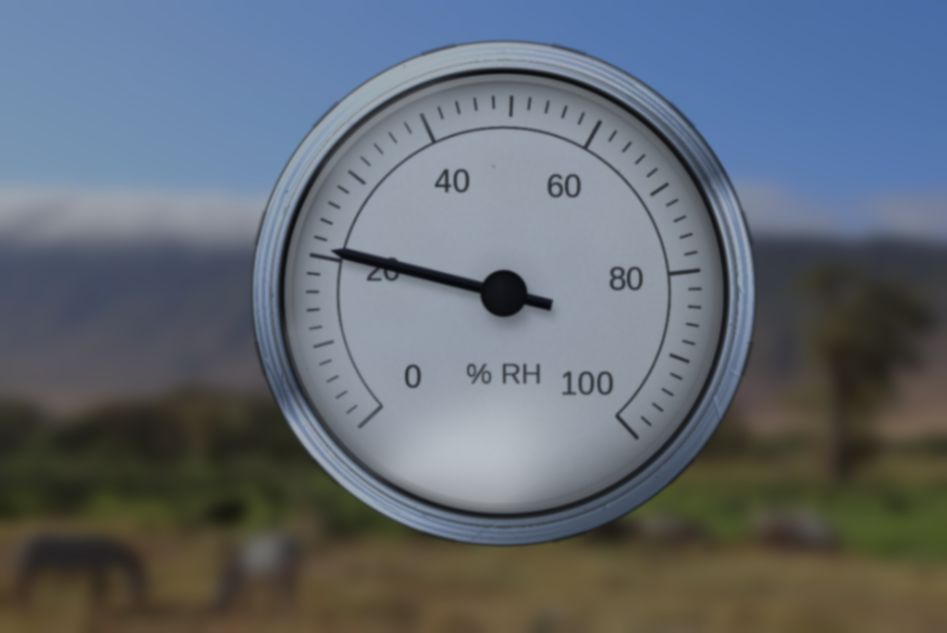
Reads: 21 (%)
